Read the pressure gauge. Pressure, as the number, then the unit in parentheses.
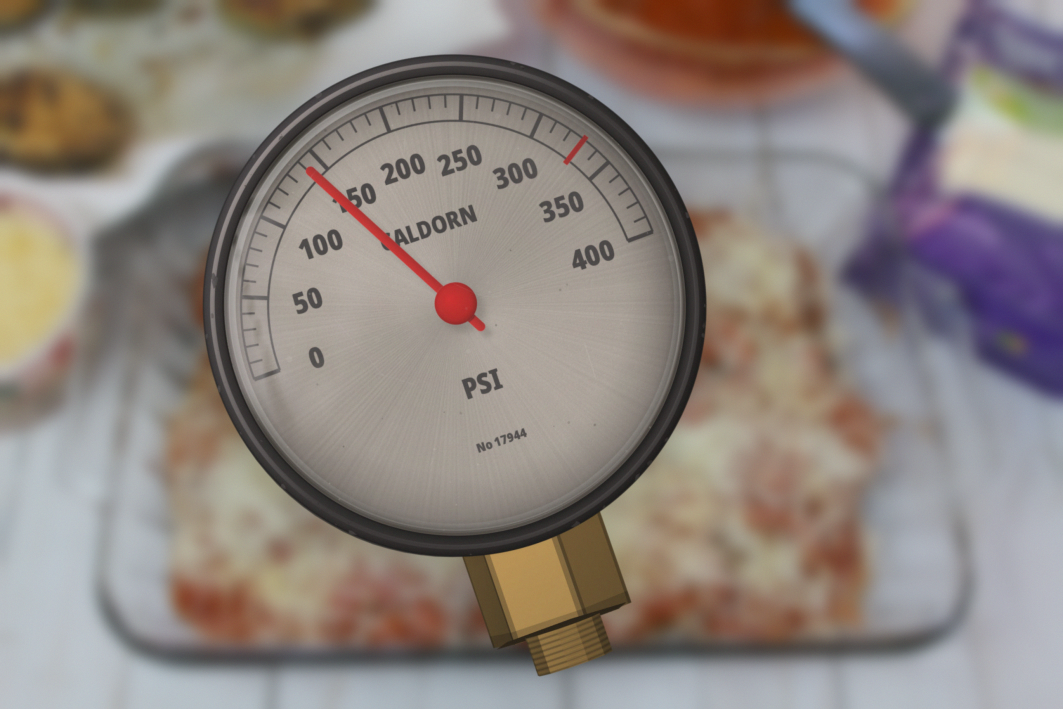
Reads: 140 (psi)
